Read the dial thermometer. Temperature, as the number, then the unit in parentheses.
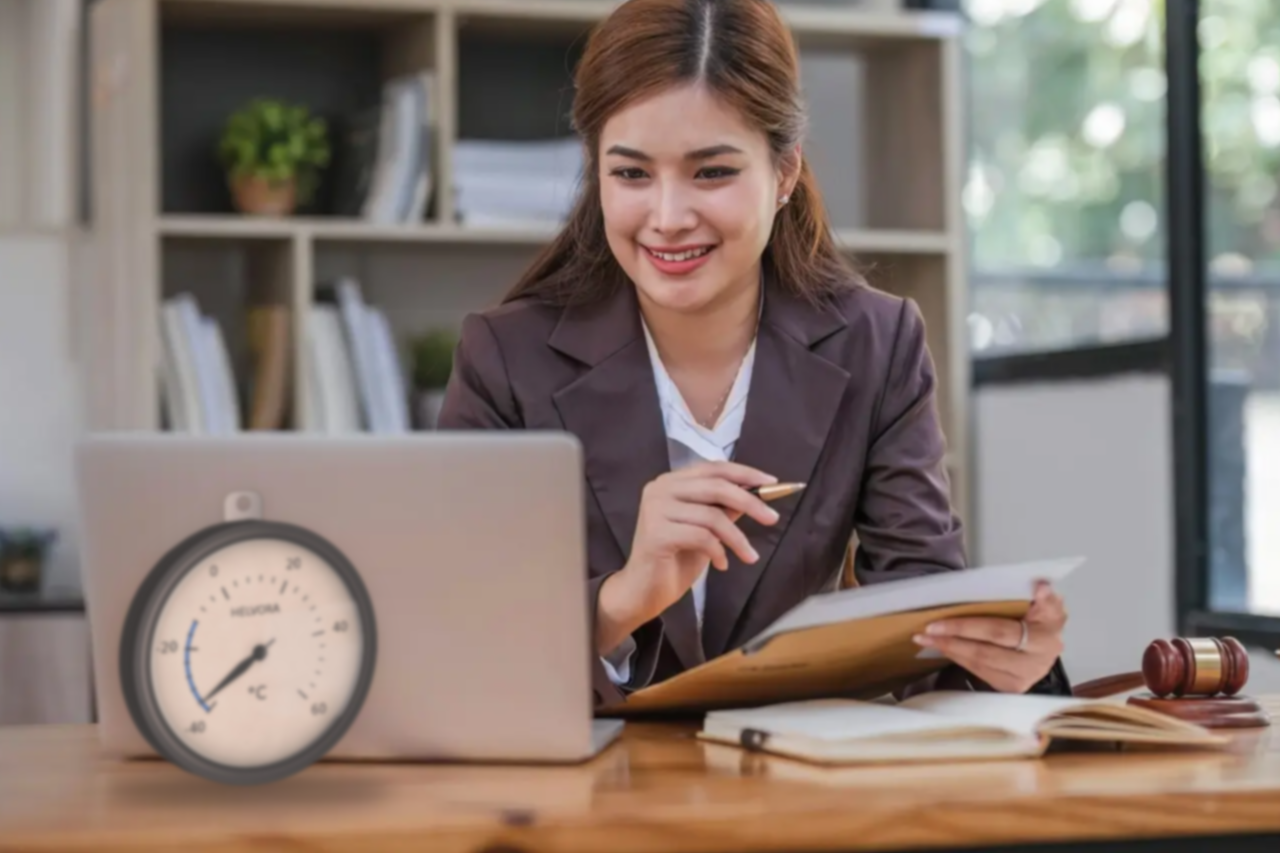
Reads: -36 (°C)
